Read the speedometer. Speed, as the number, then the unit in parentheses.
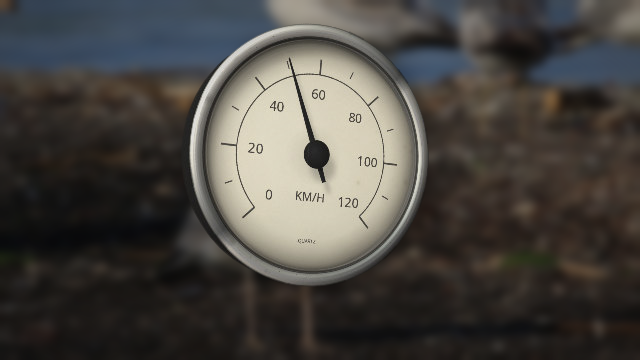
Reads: 50 (km/h)
